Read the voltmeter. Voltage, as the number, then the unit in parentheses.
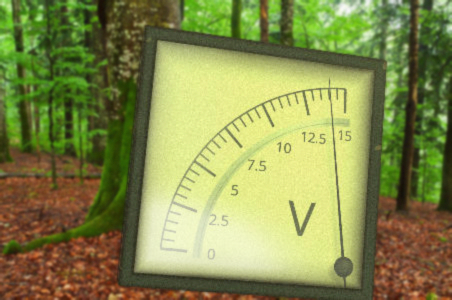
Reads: 14 (V)
